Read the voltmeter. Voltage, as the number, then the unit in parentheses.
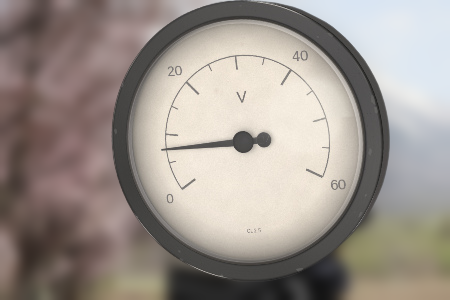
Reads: 7.5 (V)
